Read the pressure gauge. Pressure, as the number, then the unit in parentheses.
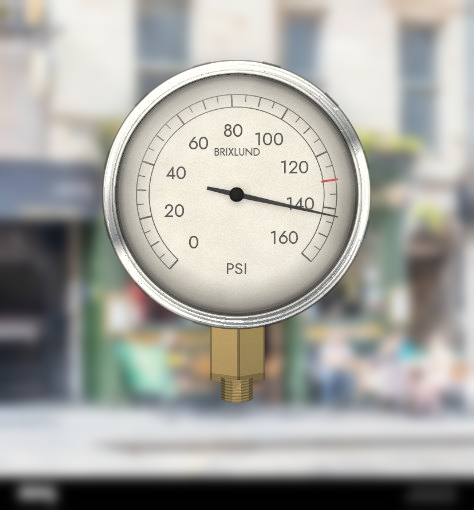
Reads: 142.5 (psi)
